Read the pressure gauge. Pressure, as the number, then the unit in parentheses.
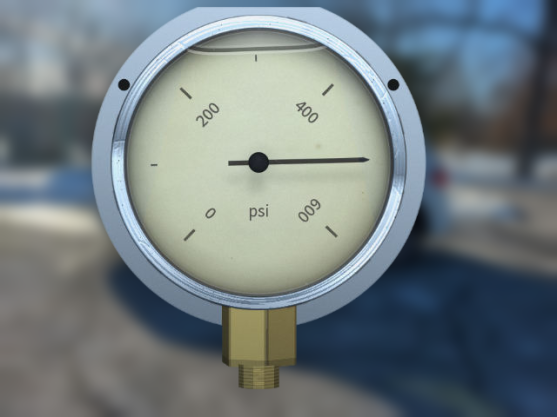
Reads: 500 (psi)
